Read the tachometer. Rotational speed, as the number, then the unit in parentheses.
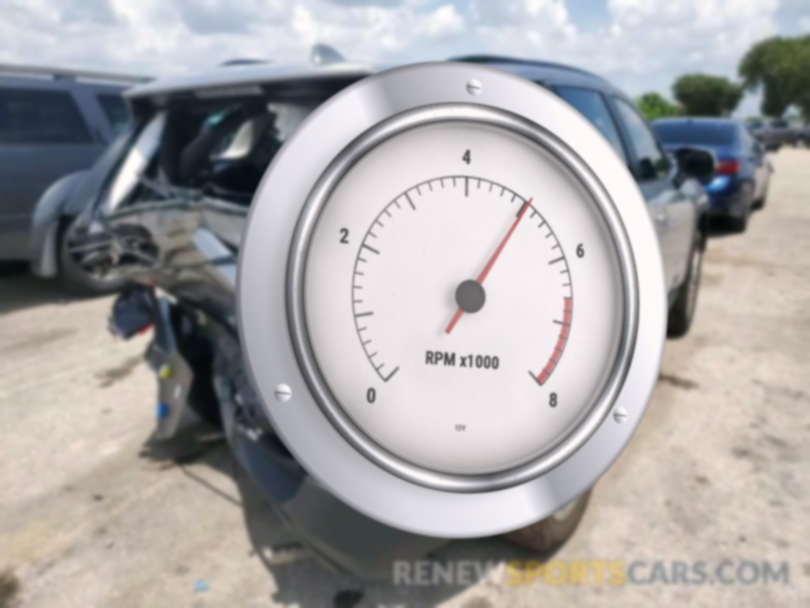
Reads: 5000 (rpm)
